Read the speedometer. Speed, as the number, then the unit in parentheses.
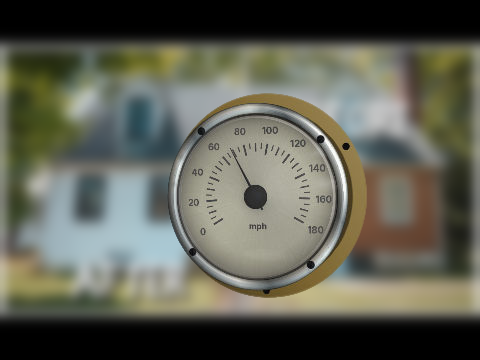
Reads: 70 (mph)
